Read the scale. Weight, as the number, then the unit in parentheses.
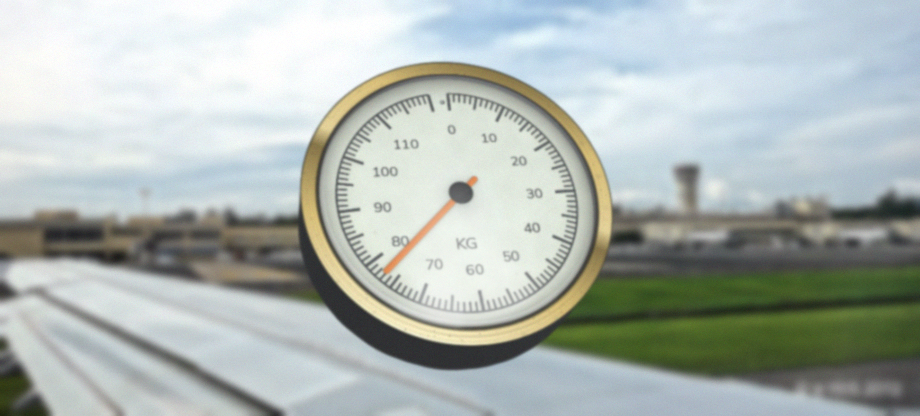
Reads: 77 (kg)
